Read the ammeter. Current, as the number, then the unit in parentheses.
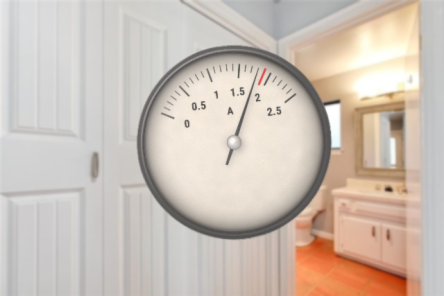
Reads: 1.8 (A)
